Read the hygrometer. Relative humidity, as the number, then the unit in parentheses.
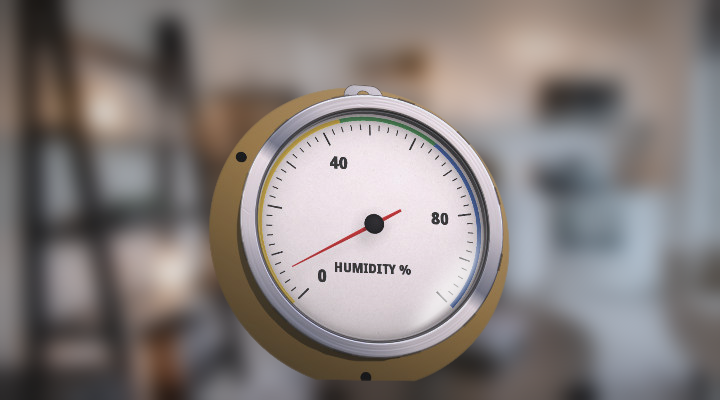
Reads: 6 (%)
